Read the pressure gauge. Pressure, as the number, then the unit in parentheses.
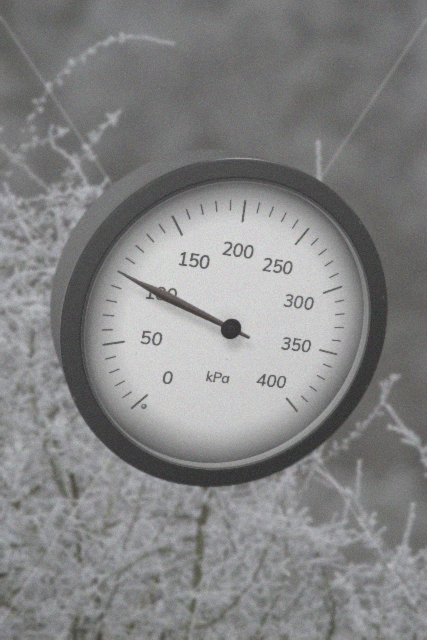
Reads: 100 (kPa)
